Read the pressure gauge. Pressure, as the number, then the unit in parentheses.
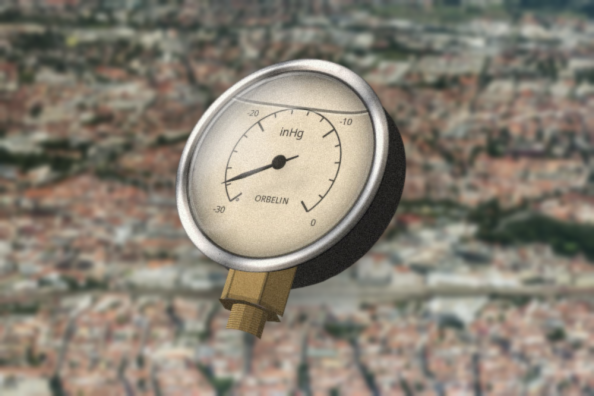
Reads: -28 (inHg)
